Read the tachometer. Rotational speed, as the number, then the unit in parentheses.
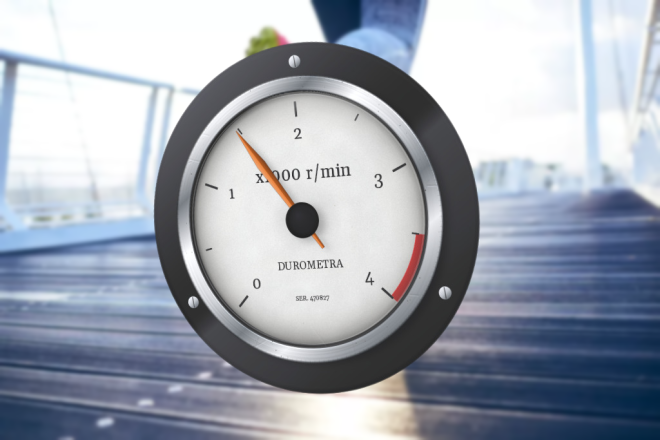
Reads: 1500 (rpm)
